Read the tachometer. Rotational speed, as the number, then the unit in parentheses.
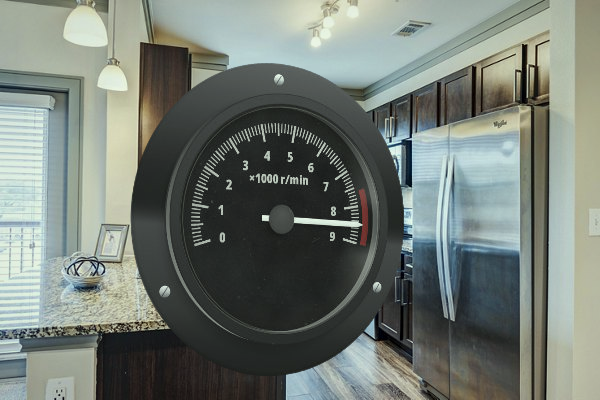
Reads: 8500 (rpm)
